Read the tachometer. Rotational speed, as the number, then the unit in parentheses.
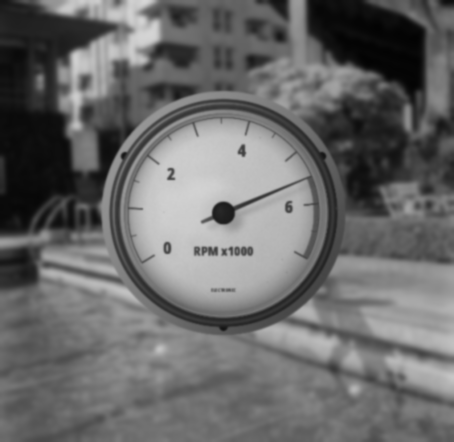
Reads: 5500 (rpm)
